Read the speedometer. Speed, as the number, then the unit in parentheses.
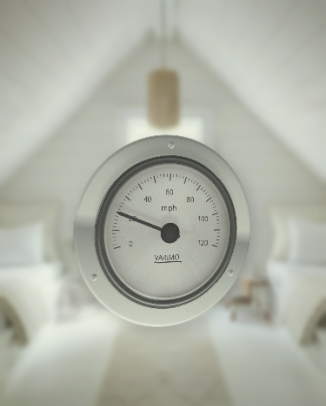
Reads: 20 (mph)
